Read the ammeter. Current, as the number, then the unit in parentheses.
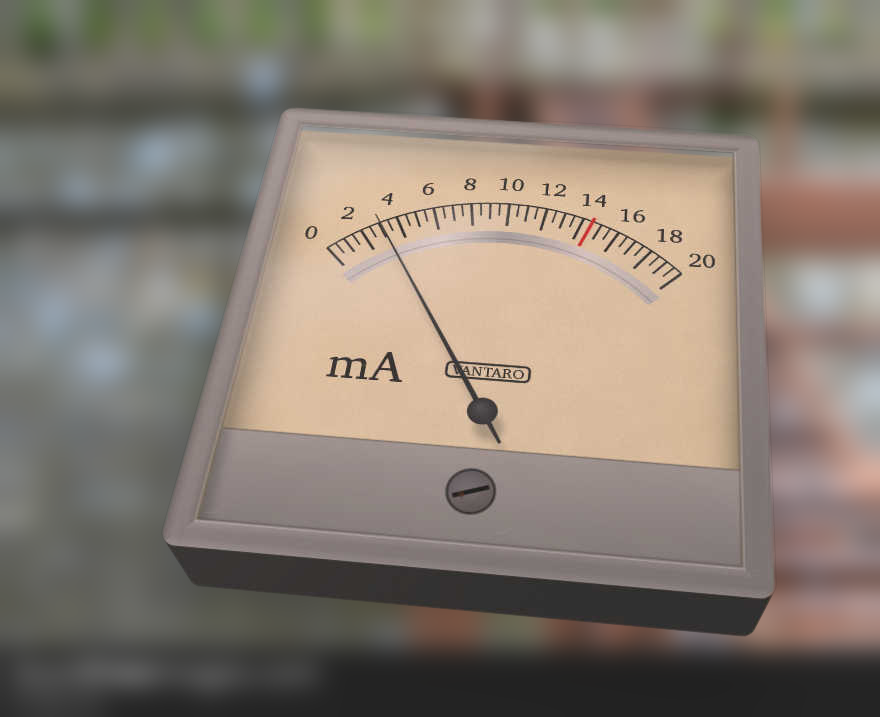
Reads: 3 (mA)
